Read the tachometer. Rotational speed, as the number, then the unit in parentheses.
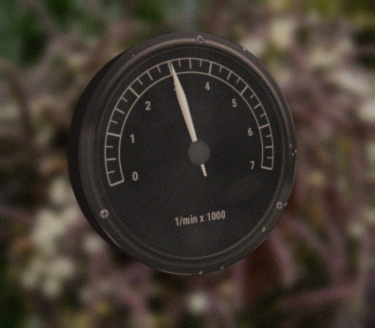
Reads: 3000 (rpm)
